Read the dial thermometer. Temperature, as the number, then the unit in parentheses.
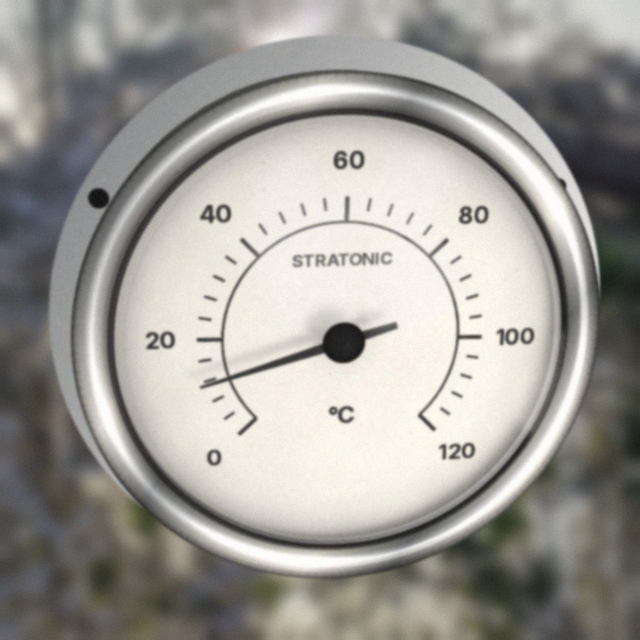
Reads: 12 (°C)
